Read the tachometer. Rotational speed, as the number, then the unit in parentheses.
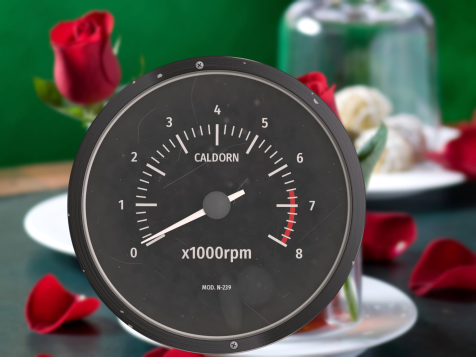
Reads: 100 (rpm)
